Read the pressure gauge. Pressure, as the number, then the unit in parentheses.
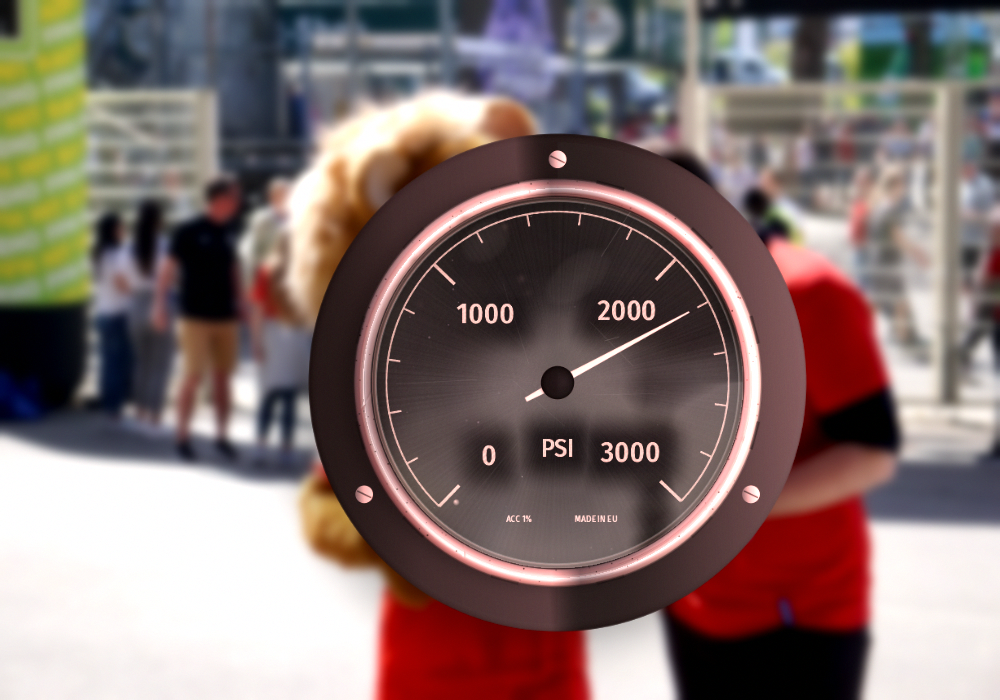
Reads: 2200 (psi)
